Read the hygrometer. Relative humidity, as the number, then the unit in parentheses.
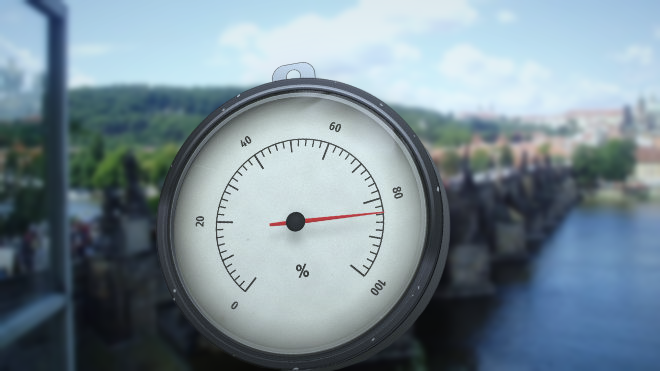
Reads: 84 (%)
